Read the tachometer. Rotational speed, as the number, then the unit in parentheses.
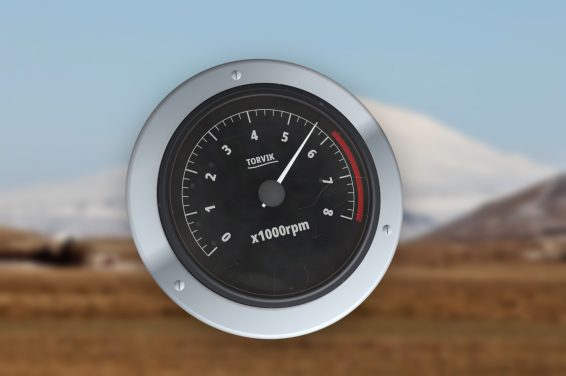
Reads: 5600 (rpm)
